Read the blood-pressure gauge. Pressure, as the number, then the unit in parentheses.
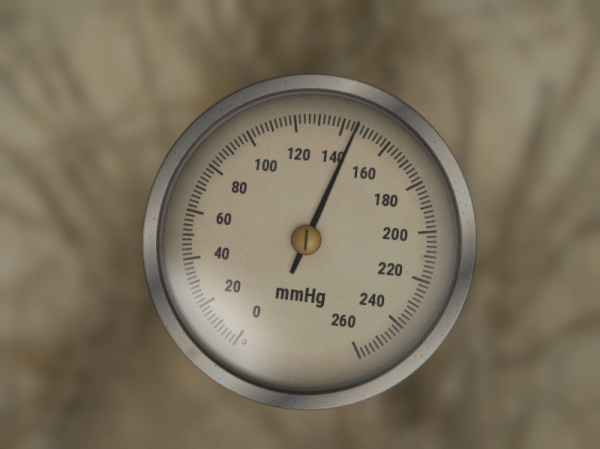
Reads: 146 (mmHg)
